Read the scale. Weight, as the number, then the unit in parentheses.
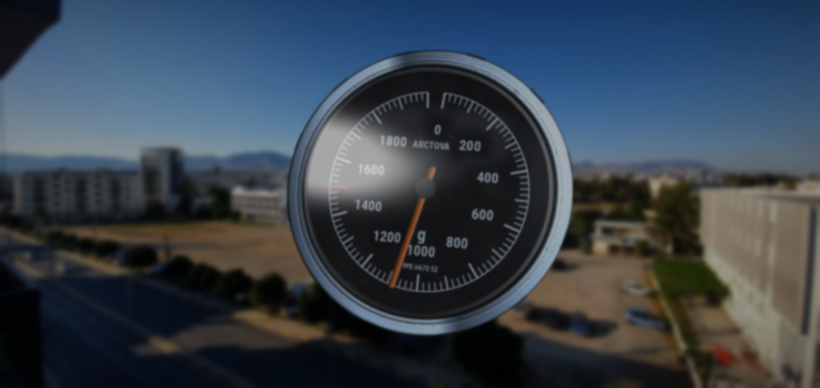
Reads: 1080 (g)
